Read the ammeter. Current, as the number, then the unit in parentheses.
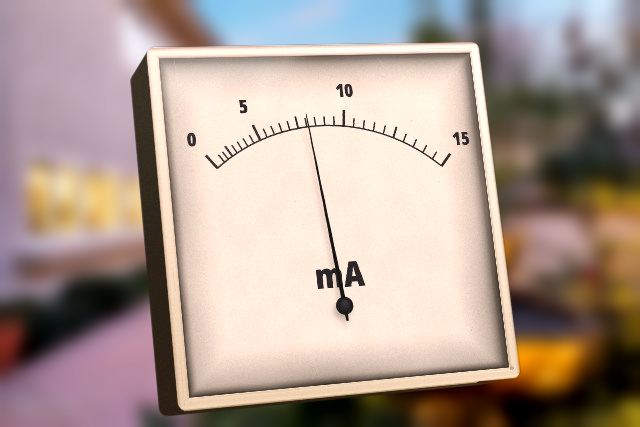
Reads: 8 (mA)
